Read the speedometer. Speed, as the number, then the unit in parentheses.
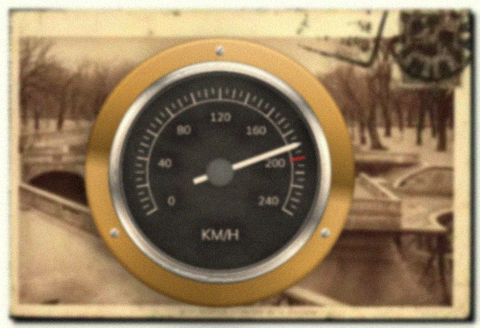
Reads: 190 (km/h)
